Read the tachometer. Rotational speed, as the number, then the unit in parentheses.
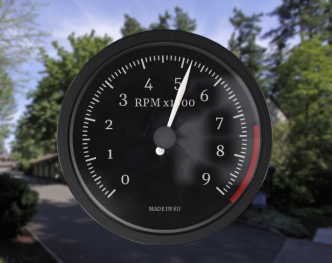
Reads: 5200 (rpm)
